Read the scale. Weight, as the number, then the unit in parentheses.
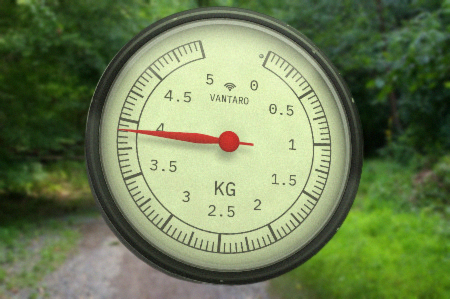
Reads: 3.9 (kg)
